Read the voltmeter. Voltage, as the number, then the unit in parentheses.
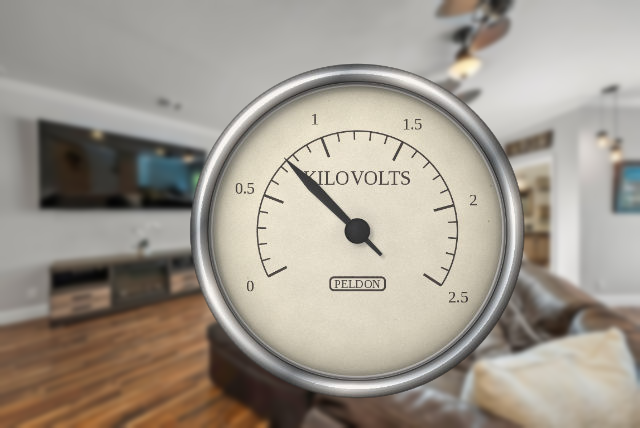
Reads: 0.75 (kV)
